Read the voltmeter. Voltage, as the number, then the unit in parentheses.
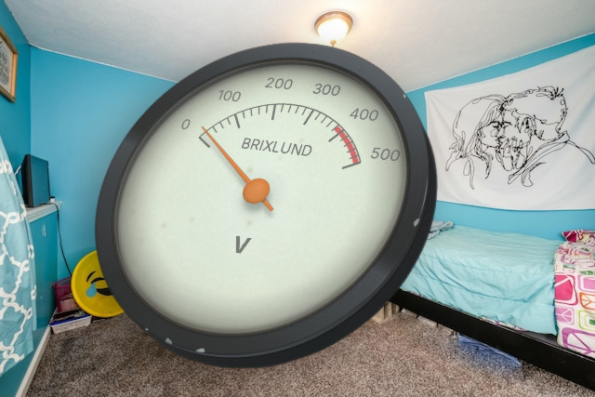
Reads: 20 (V)
